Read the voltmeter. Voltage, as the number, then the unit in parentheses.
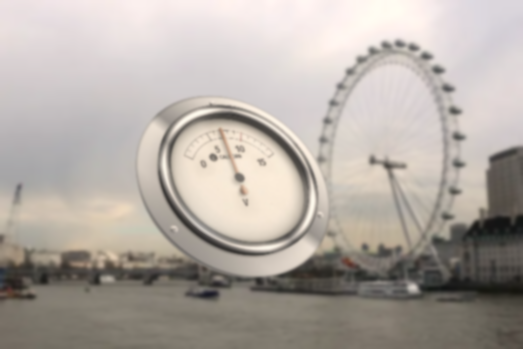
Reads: 7 (V)
